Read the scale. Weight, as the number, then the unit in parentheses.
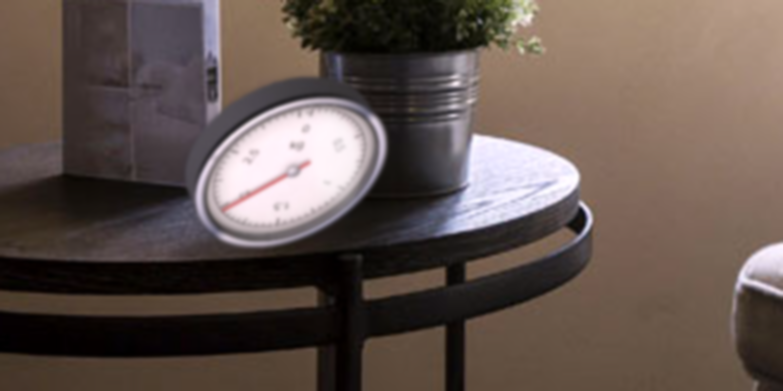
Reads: 2 (kg)
